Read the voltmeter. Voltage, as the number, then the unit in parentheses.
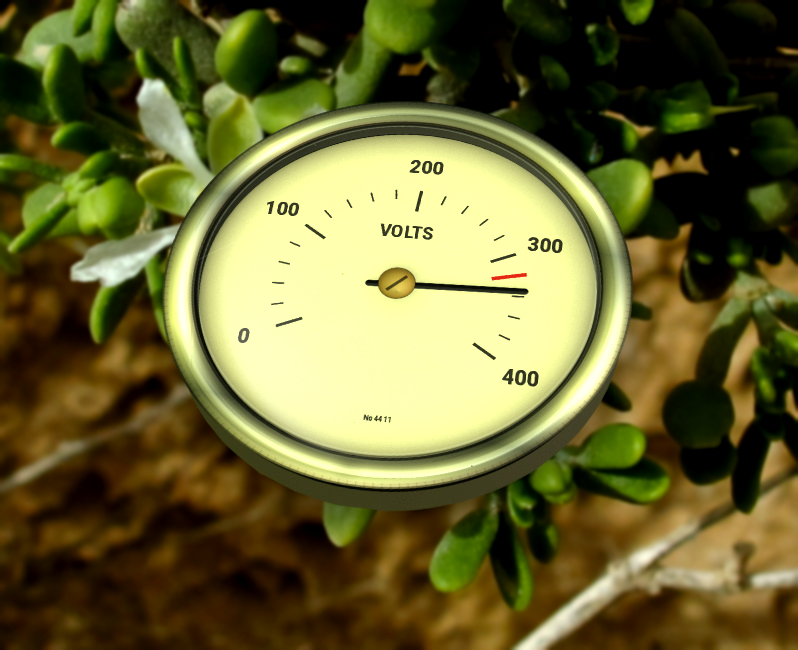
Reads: 340 (V)
